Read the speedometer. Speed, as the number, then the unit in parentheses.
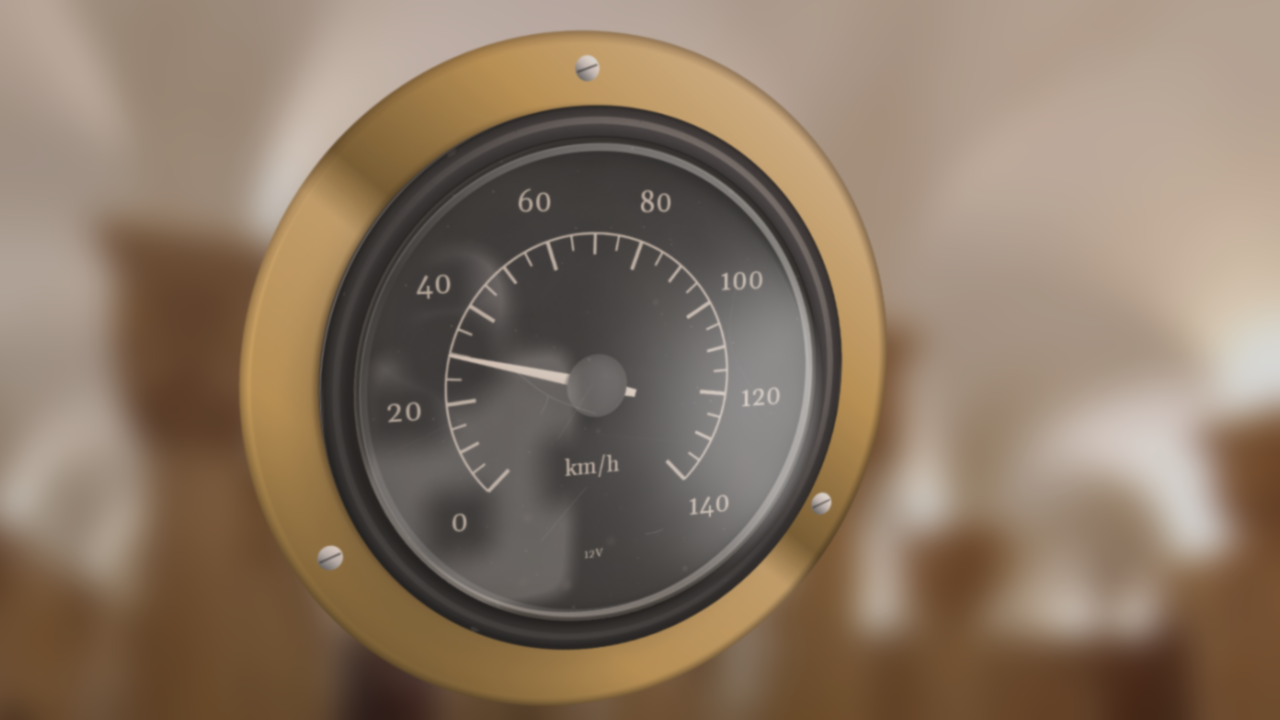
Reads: 30 (km/h)
